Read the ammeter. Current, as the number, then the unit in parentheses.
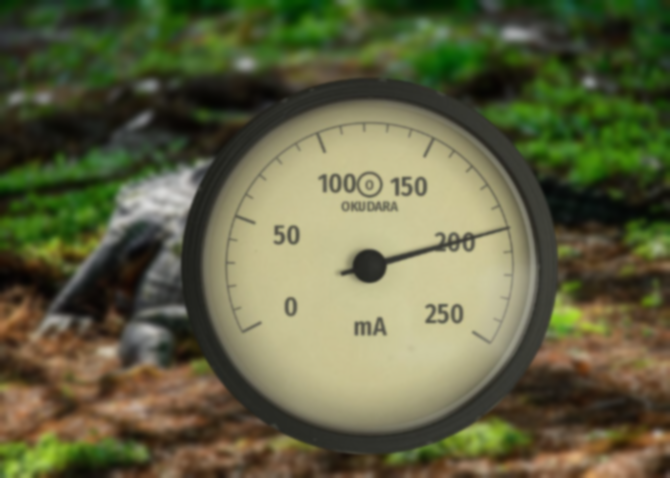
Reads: 200 (mA)
